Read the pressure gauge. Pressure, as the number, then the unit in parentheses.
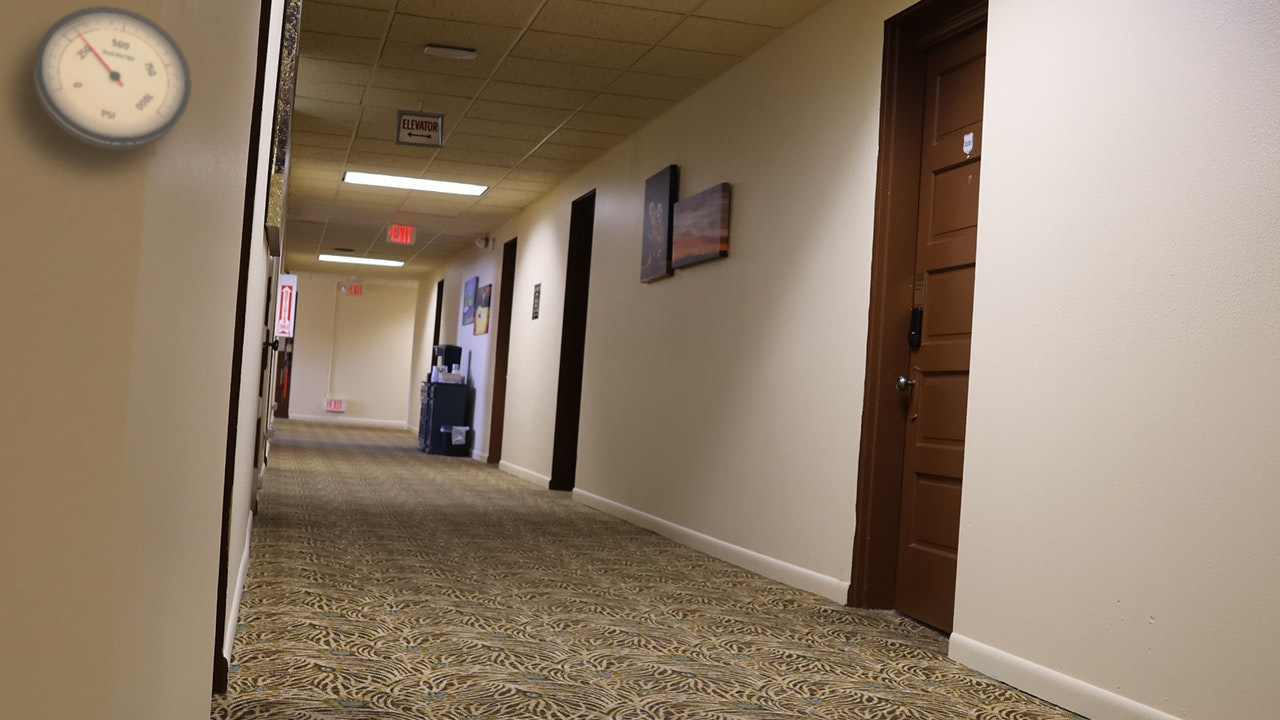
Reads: 300 (psi)
